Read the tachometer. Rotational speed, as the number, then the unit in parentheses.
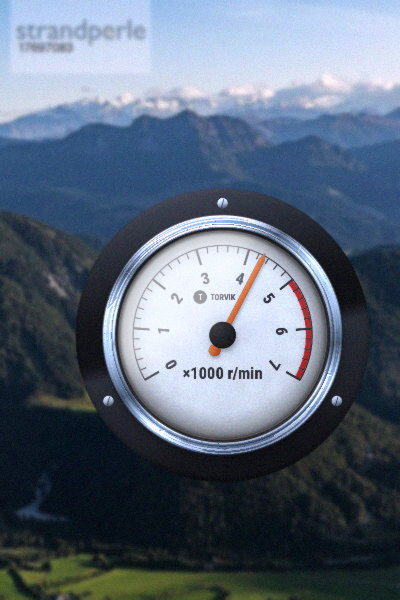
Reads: 4300 (rpm)
